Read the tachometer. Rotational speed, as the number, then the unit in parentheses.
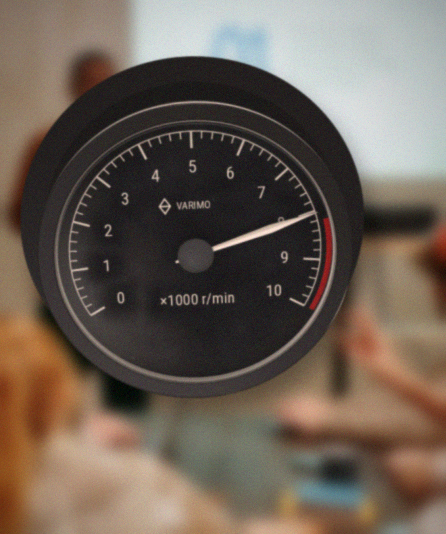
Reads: 8000 (rpm)
